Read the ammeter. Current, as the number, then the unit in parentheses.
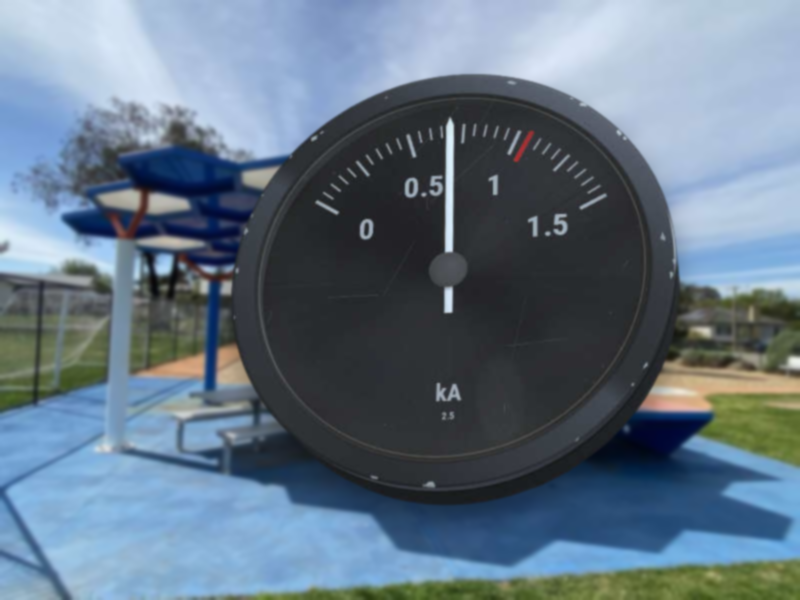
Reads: 0.7 (kA)
